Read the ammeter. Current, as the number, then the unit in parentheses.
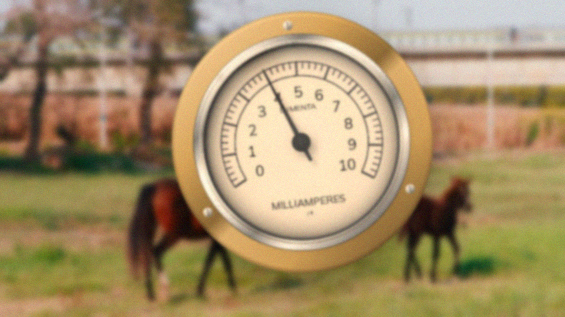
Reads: 4 (mA)
